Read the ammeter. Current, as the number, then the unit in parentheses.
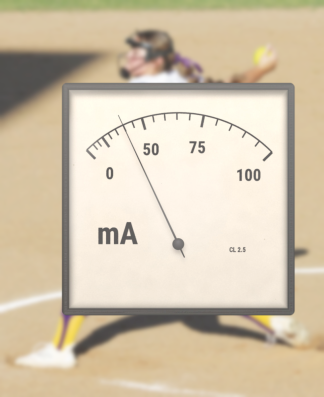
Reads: 40 (mA)
